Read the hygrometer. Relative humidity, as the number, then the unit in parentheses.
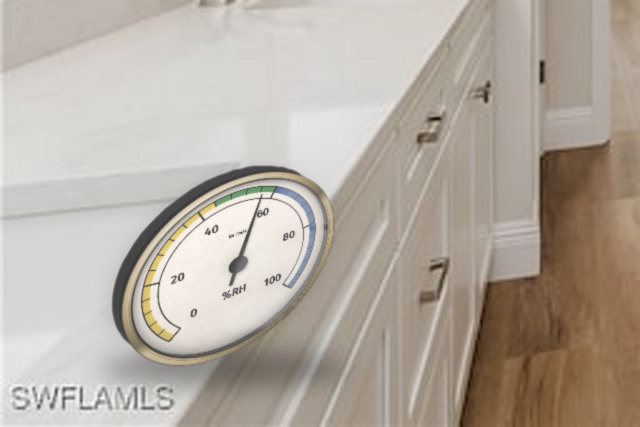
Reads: 56 (%)
